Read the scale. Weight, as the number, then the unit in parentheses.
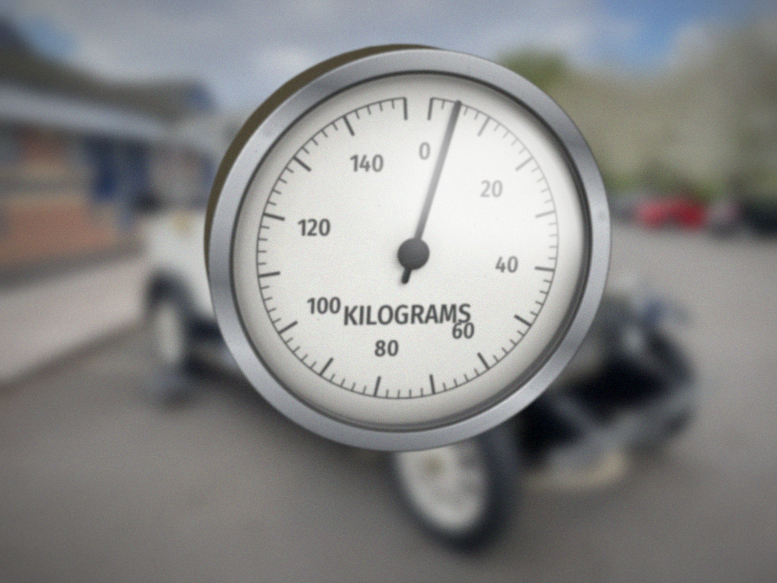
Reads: 4 (kg)
